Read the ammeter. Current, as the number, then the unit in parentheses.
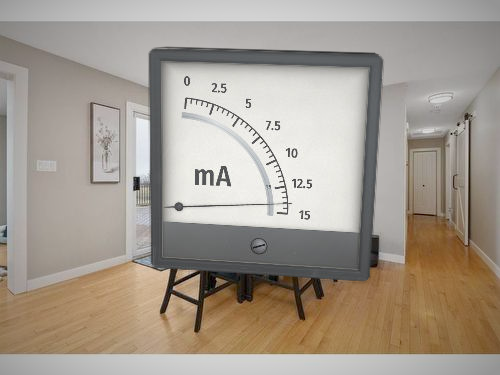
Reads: 14 (mA)
